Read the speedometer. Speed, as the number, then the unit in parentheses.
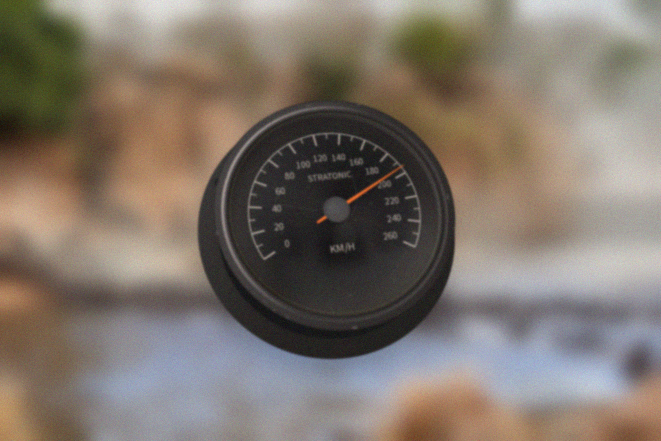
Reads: 195 (km/h)
